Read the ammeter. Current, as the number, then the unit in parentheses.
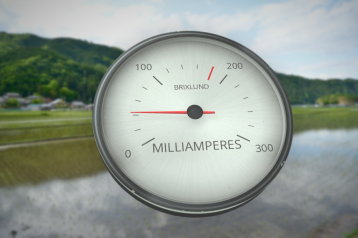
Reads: 40 (mA)
